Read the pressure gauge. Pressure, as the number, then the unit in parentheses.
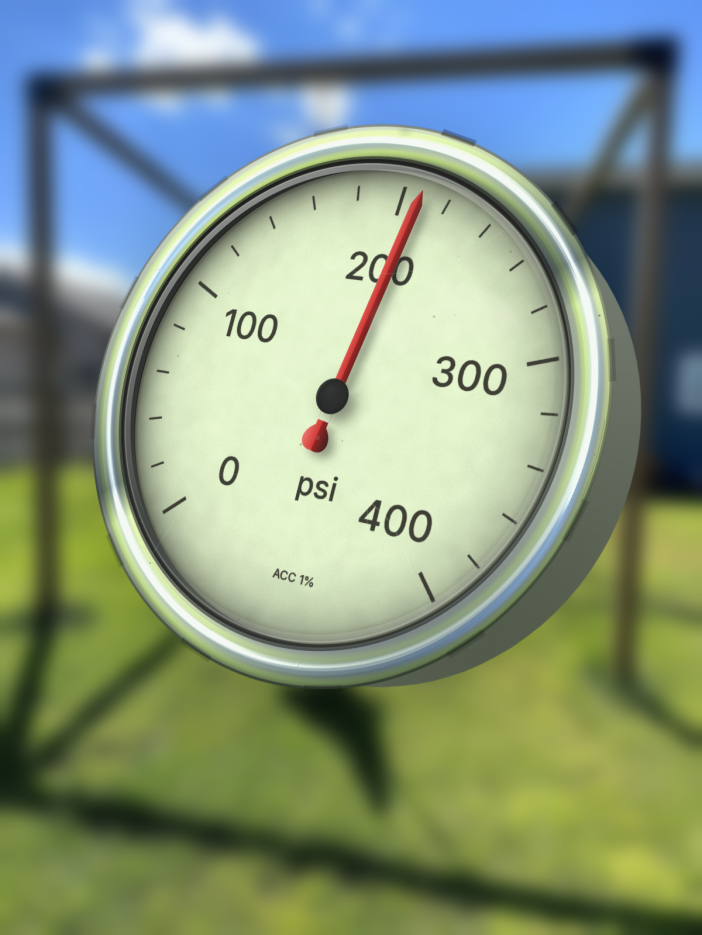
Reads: 210 (psi)
